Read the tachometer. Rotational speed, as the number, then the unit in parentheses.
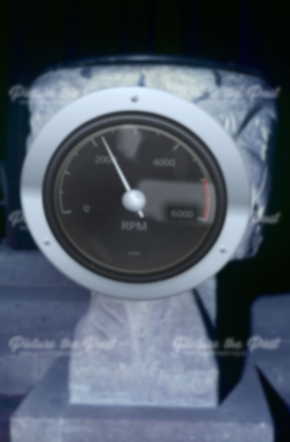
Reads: 2250 (rpm)
